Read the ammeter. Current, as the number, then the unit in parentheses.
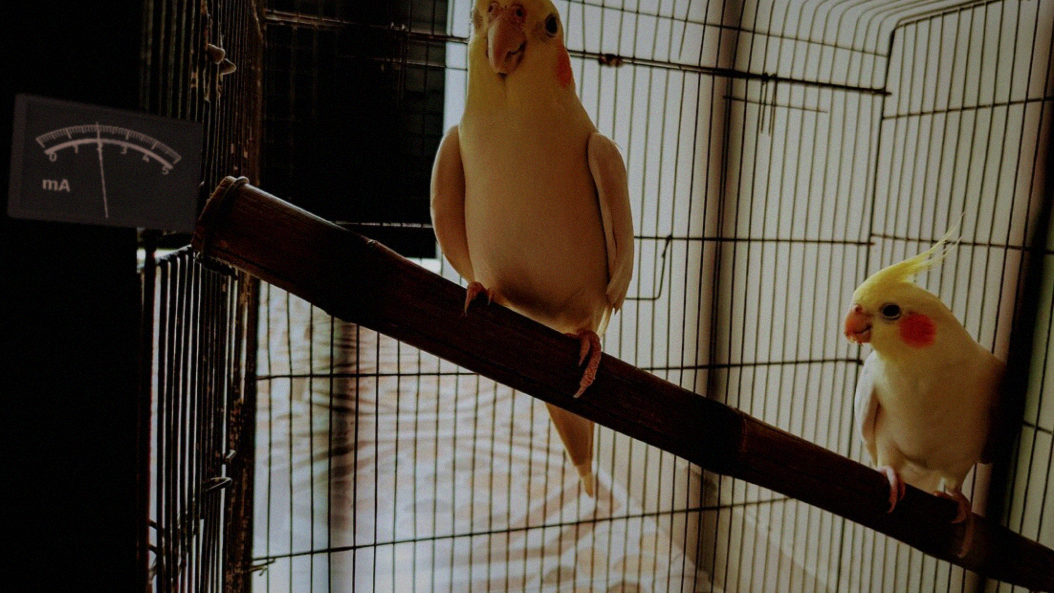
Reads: 2 (mA)
